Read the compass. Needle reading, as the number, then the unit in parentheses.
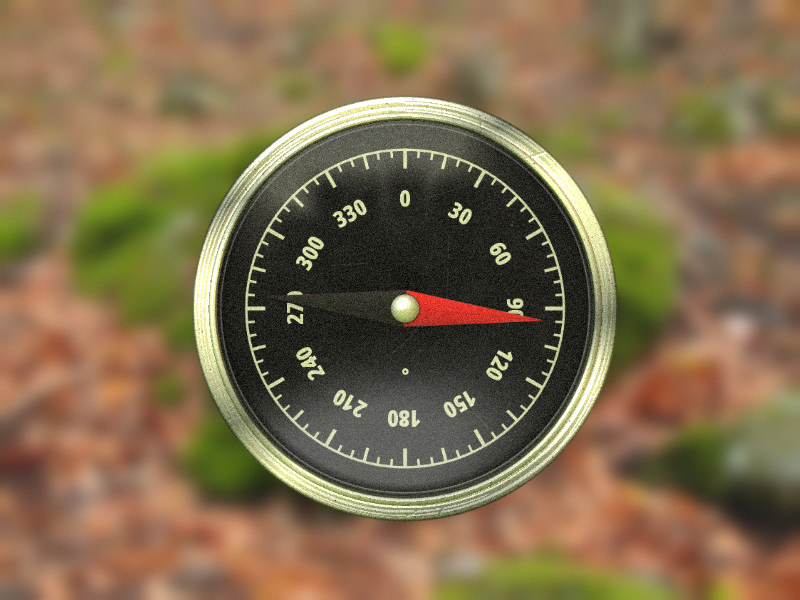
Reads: 95 (°)
